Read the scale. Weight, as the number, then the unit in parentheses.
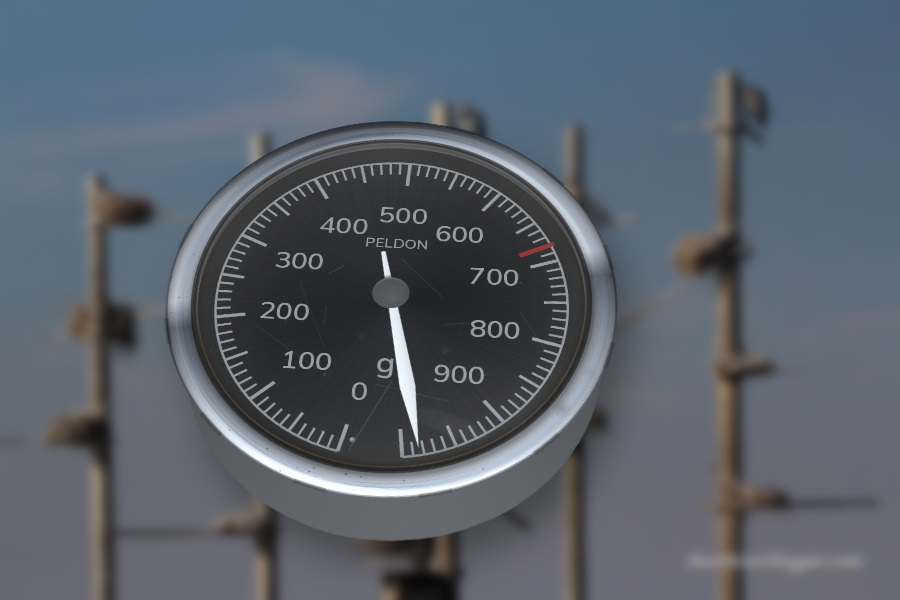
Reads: 985 (g)
